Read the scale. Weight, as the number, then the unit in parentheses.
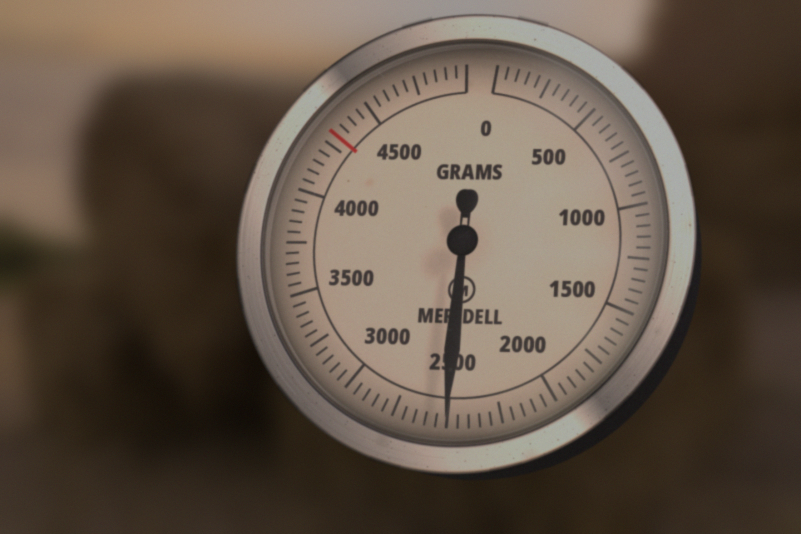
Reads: 2500 (g)
